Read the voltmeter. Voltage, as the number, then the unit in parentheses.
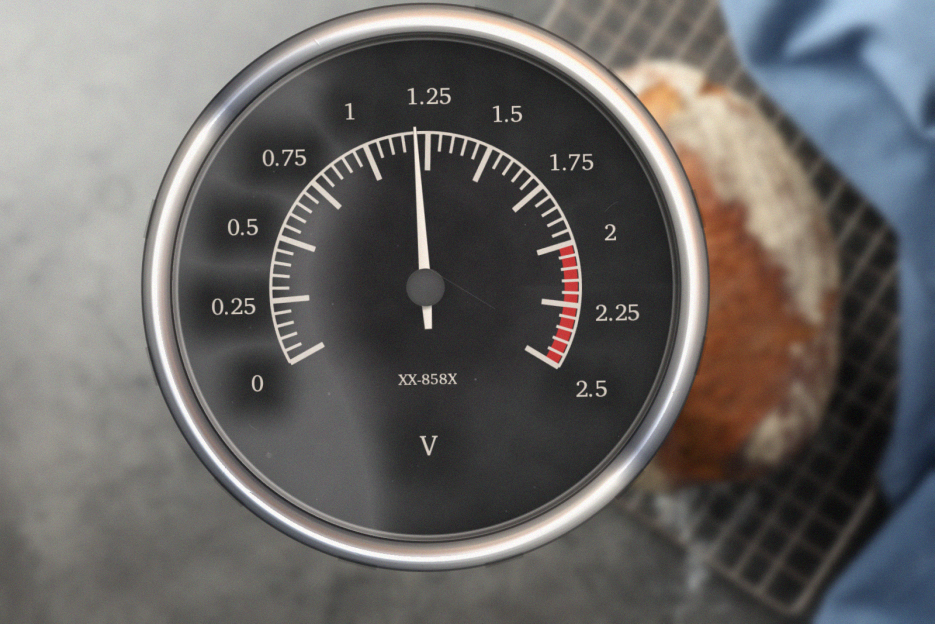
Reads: 1.2 (V)
